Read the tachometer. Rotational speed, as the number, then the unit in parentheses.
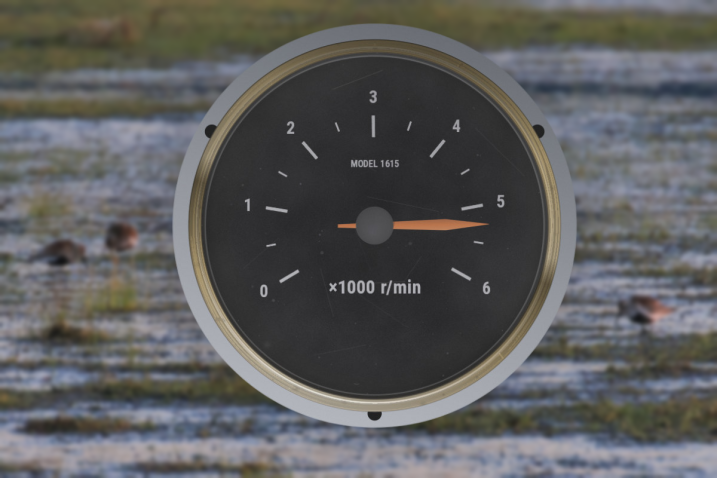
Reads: 5250 (rpm)
